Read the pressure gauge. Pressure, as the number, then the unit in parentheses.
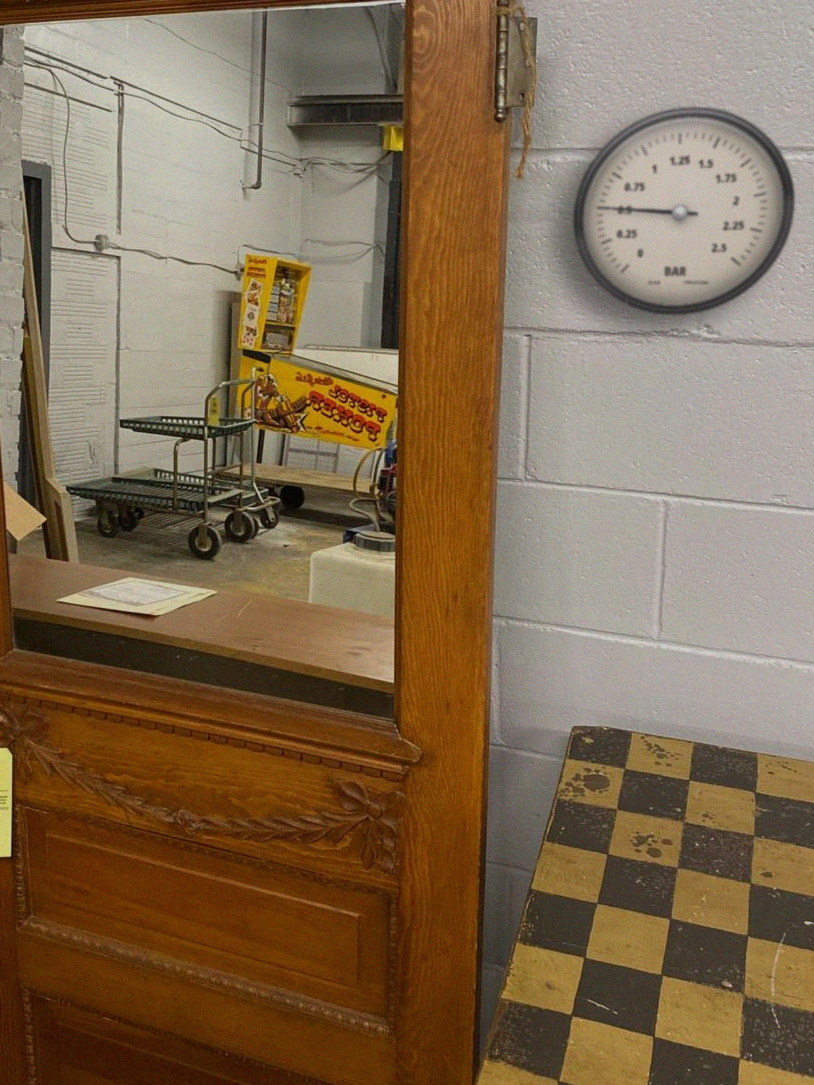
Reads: 0.5 (bar)
